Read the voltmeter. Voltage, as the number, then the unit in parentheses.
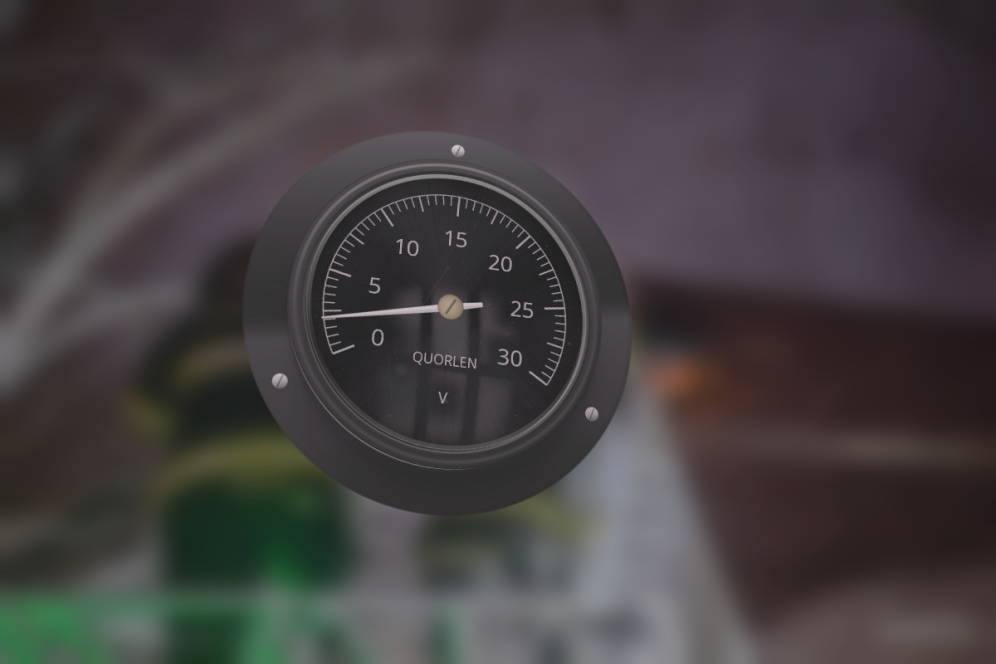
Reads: 2 (V)
